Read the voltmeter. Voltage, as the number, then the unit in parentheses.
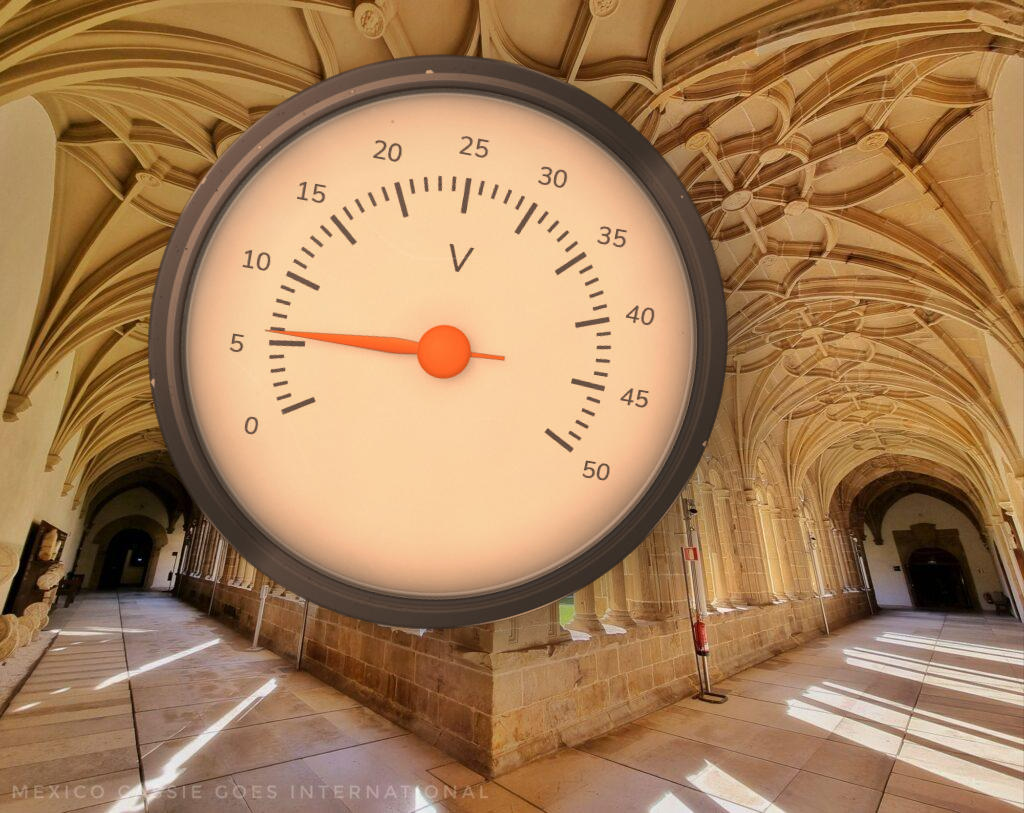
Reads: 6 (V)
